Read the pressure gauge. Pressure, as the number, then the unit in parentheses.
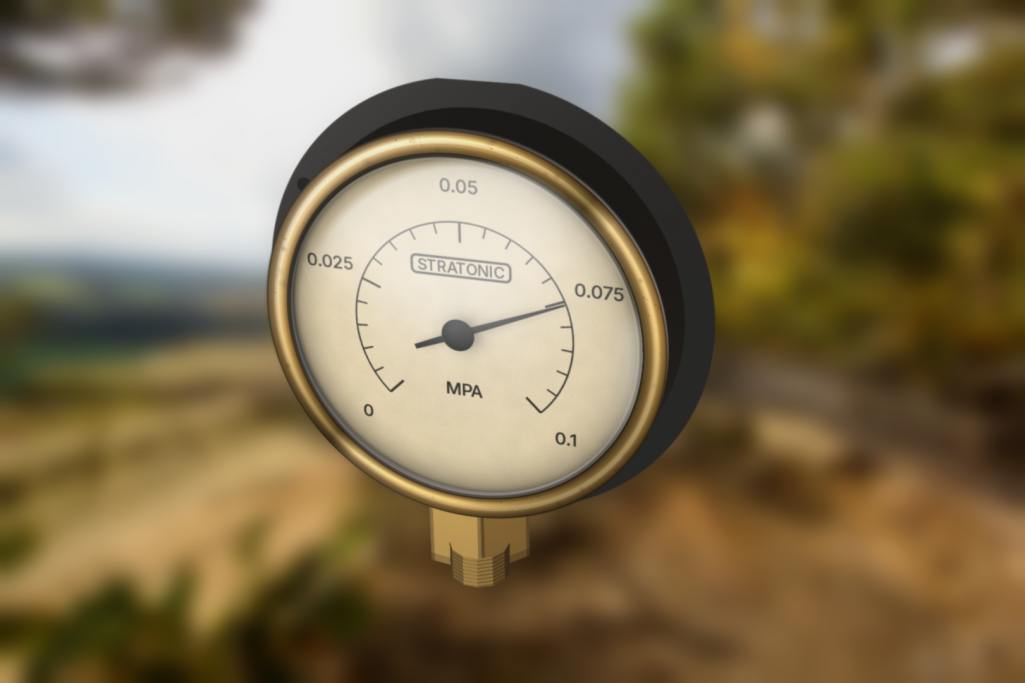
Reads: 0.075 (MPa)
